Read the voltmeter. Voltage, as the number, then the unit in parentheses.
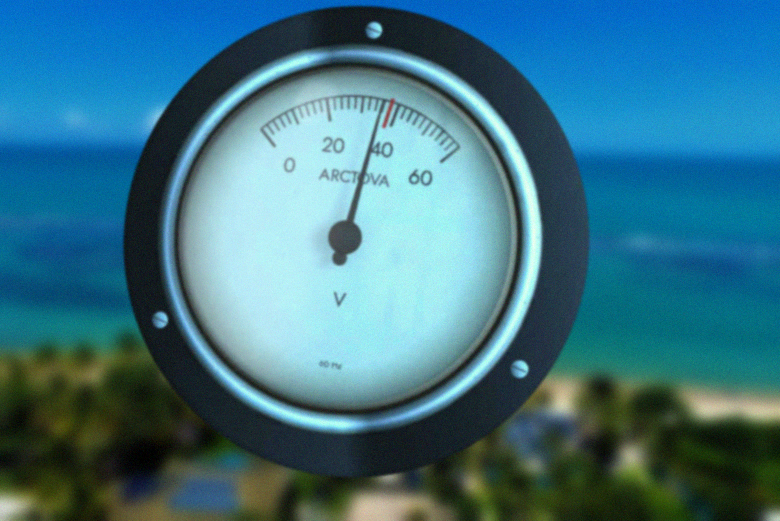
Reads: 36 (V)
